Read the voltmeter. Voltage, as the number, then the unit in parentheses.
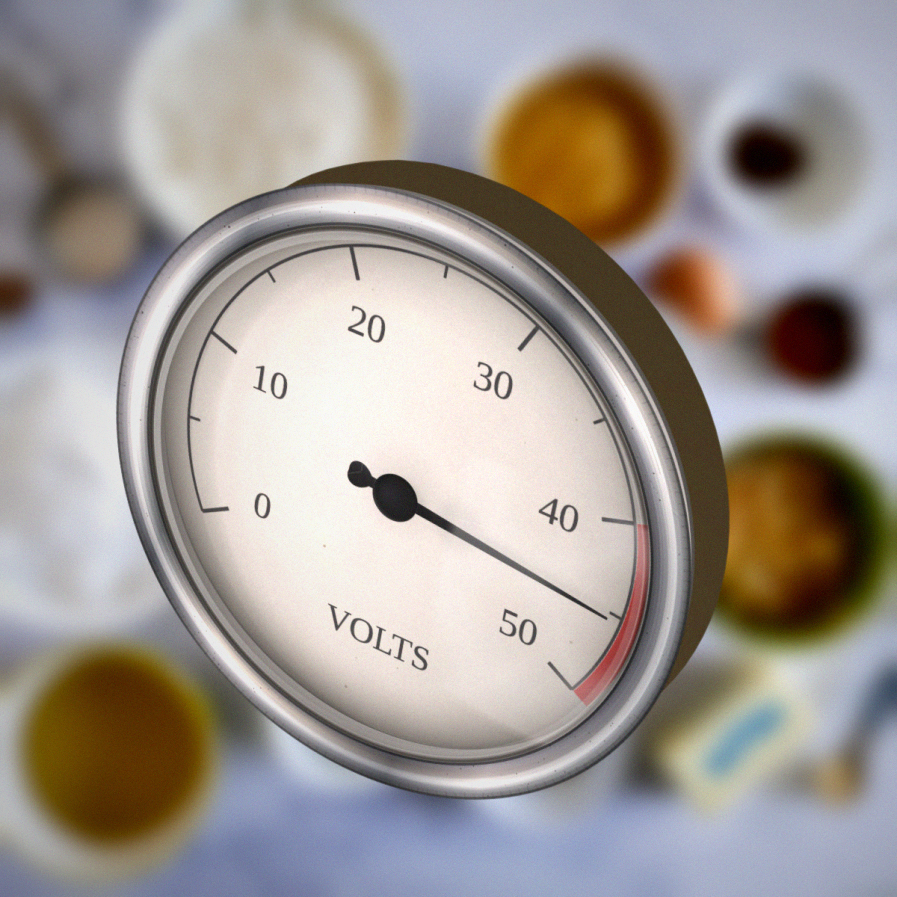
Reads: 45 (V)
